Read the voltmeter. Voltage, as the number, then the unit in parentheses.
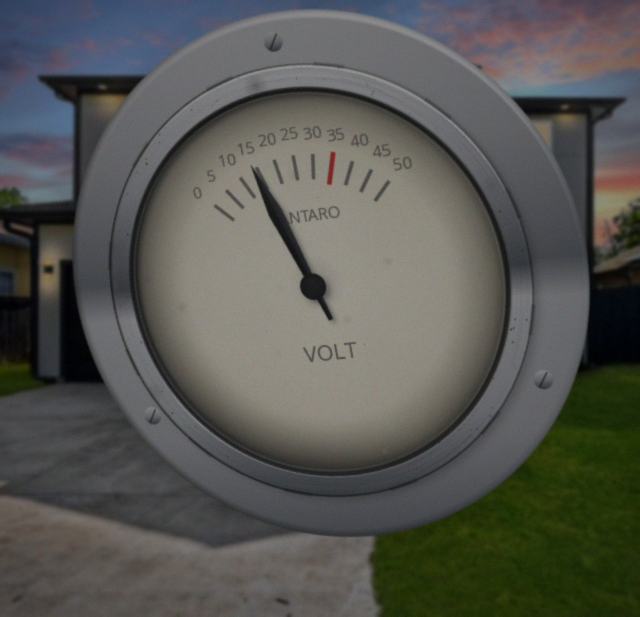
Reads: 15 (V)
